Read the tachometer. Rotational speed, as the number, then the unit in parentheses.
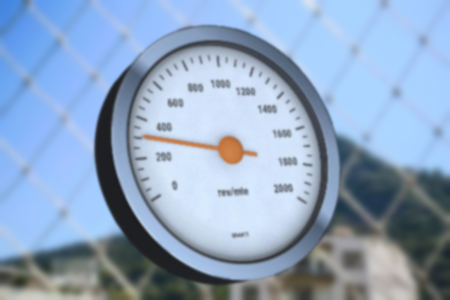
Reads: 300 (rpm)
